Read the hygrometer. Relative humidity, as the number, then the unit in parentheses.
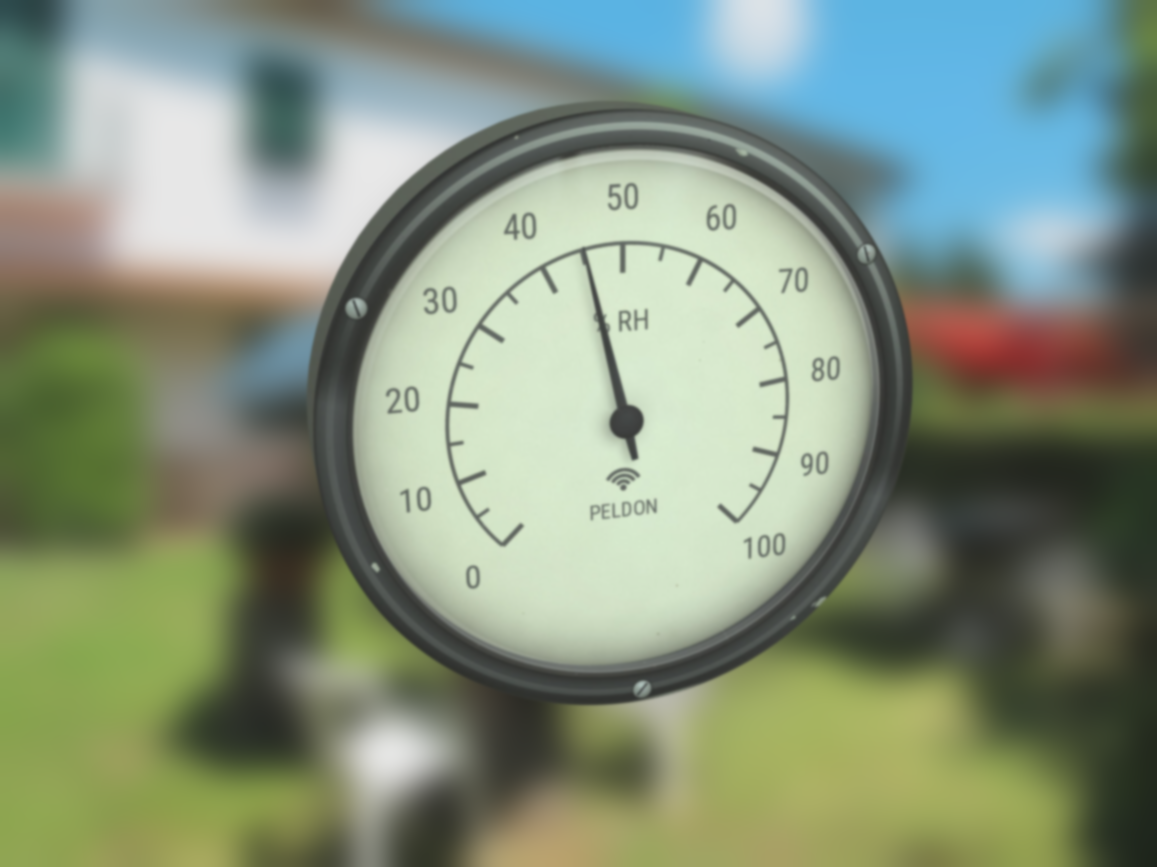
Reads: 45 (%)
